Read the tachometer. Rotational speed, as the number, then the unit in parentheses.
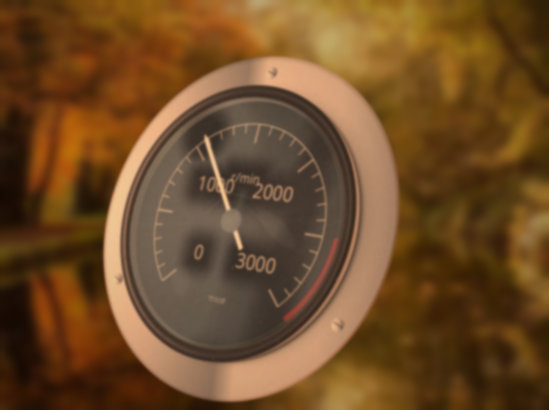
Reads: 1100 (rpm)
